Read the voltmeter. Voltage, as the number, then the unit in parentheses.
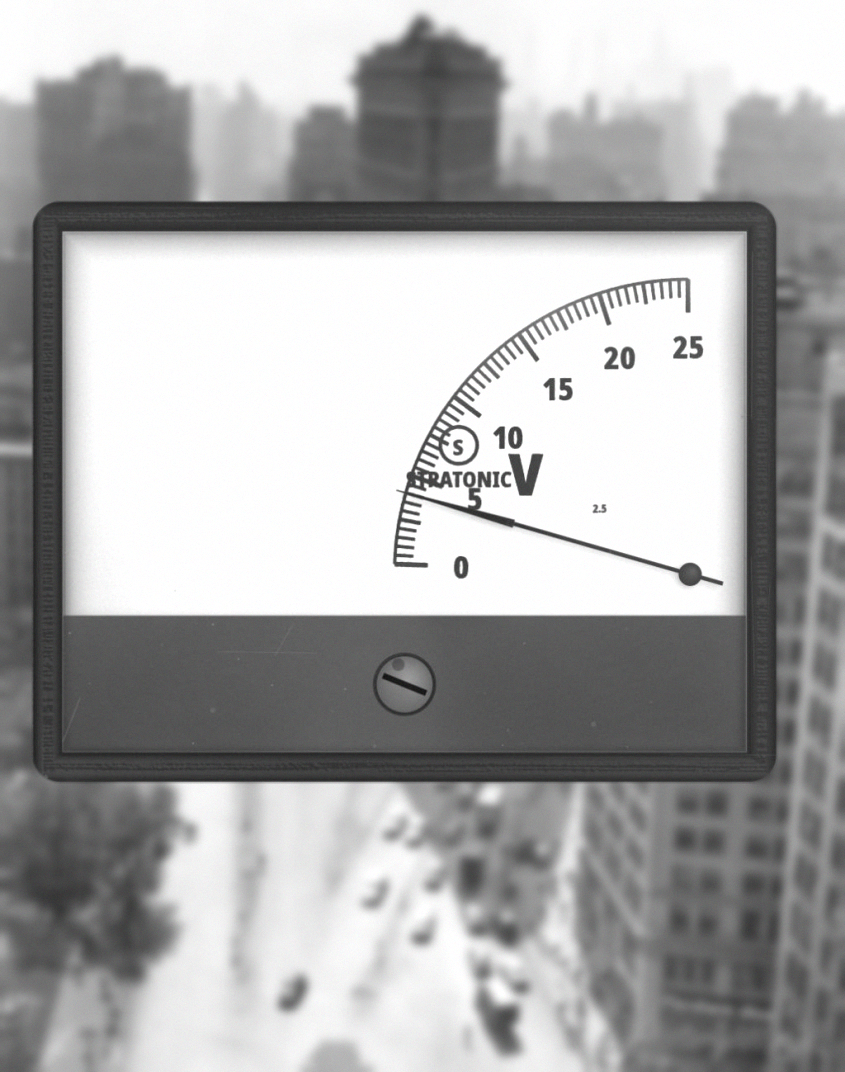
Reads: 4 (V)
